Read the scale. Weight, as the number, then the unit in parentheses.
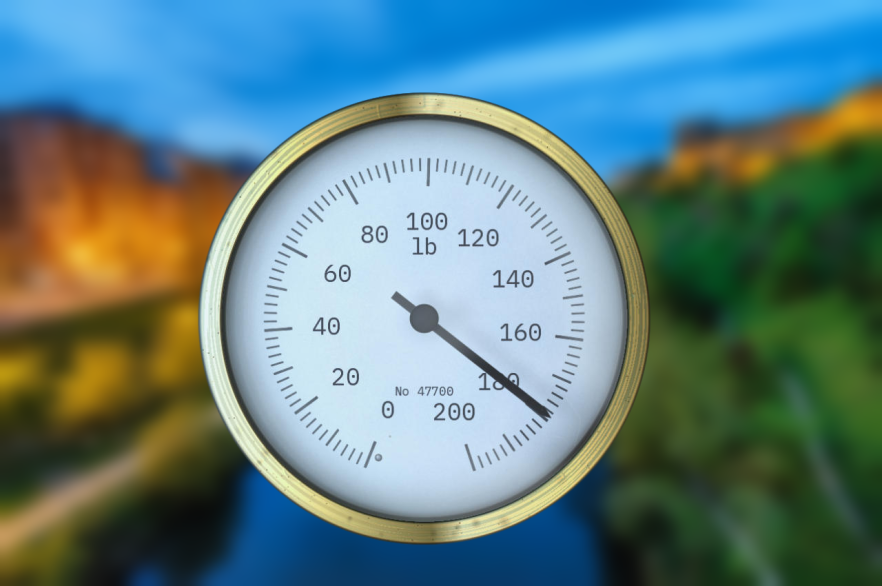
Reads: 179 (lb)
